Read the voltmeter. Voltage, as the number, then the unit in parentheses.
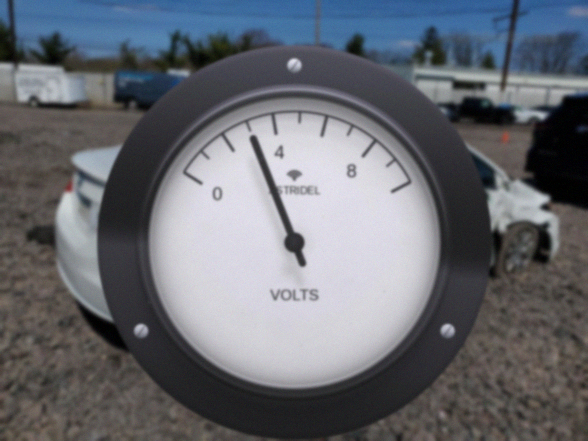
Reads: 3 (V)
